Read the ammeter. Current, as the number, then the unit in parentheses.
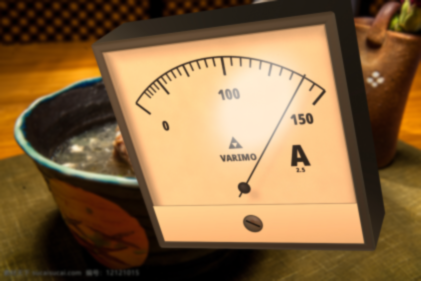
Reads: 140 (A)
